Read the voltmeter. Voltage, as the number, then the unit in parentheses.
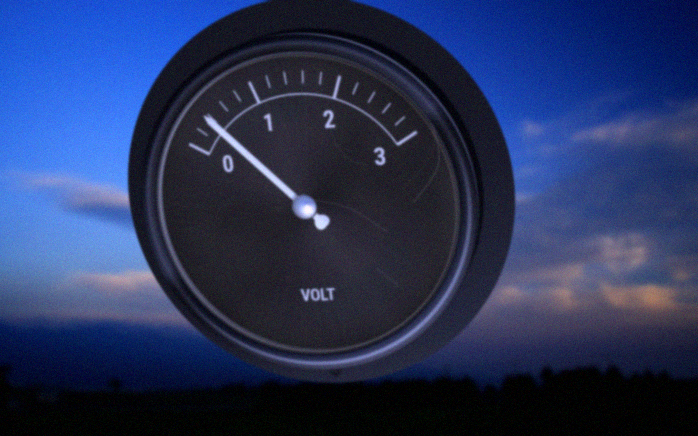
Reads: 0.4 (V)
